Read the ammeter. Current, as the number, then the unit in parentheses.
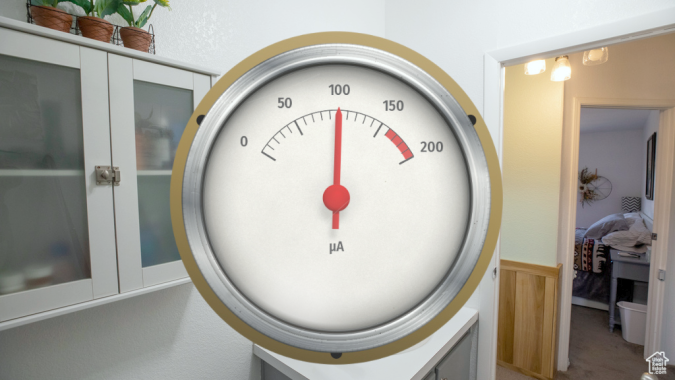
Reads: 100 (µA)
